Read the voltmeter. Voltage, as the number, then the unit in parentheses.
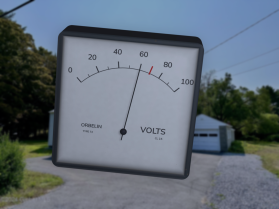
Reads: 60 (V)
